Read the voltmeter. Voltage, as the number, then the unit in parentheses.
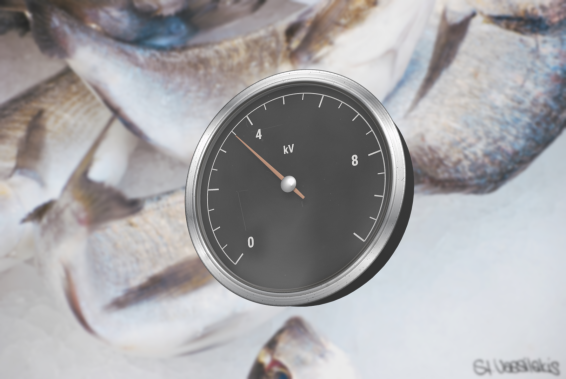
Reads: 3.5 (kV)
